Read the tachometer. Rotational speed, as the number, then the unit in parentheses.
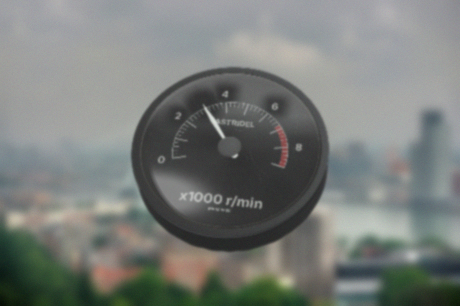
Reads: 3000 (rpm)
